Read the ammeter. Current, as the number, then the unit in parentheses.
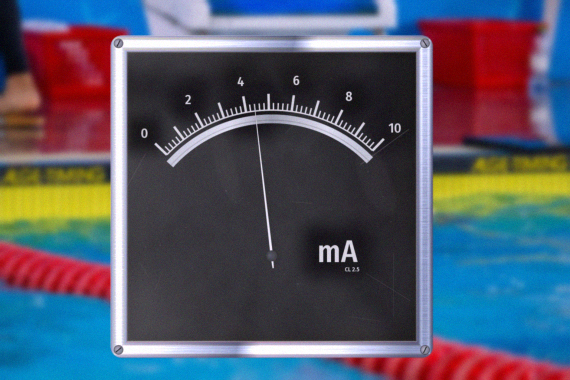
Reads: 4.4 (mA)
